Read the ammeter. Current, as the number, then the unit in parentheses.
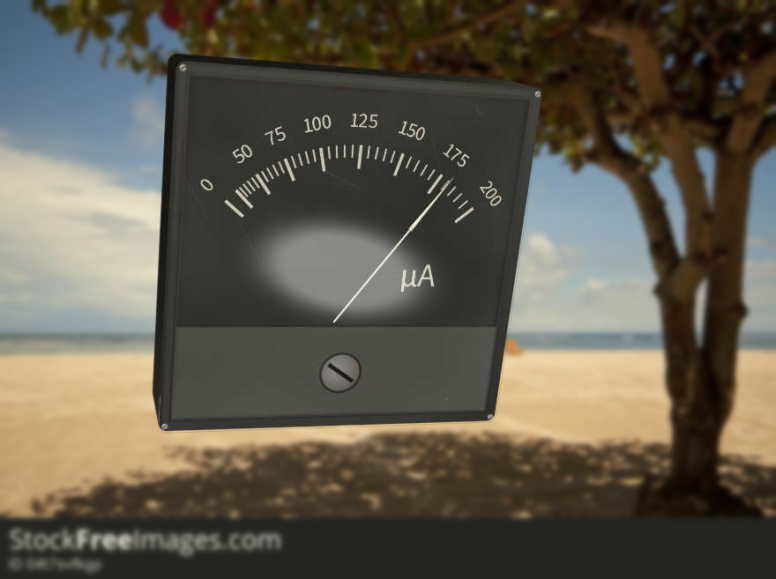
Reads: 180 (µA)
